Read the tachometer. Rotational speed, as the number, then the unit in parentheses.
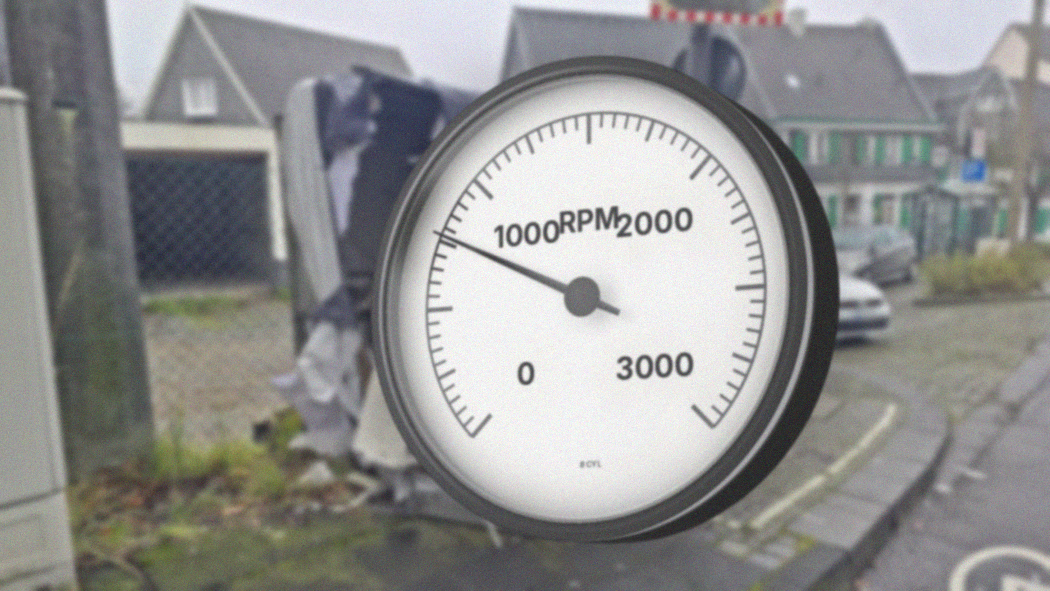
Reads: 775 (rpm)
